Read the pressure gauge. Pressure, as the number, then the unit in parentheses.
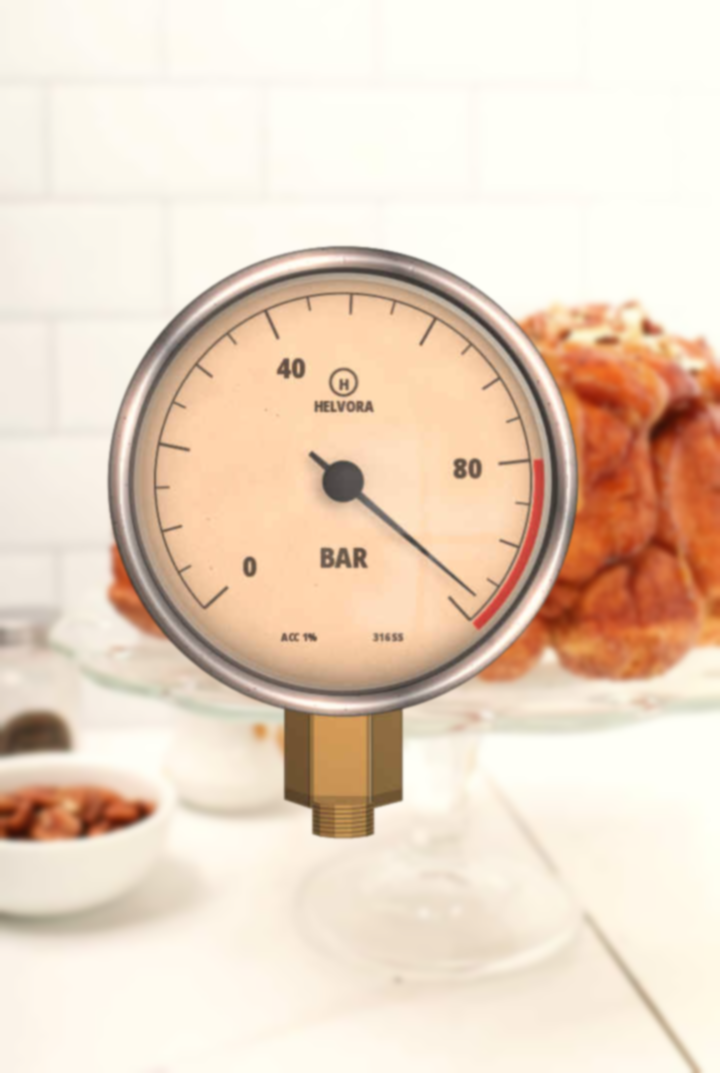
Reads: 97.5 (bar)
